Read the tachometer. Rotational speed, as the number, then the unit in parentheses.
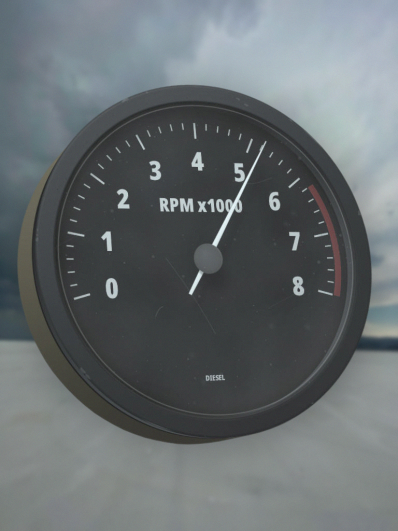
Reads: 5200 (rpm)
